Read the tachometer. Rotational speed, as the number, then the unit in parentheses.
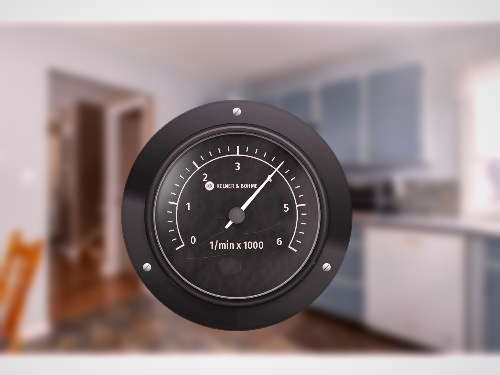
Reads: 4000 (rpm)
